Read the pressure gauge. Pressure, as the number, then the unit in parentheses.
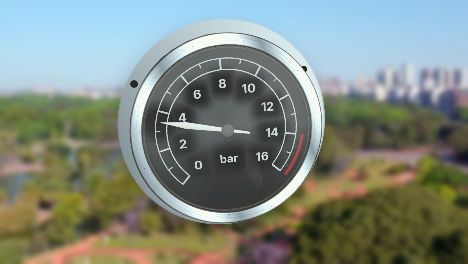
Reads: 3.5 (bar)
